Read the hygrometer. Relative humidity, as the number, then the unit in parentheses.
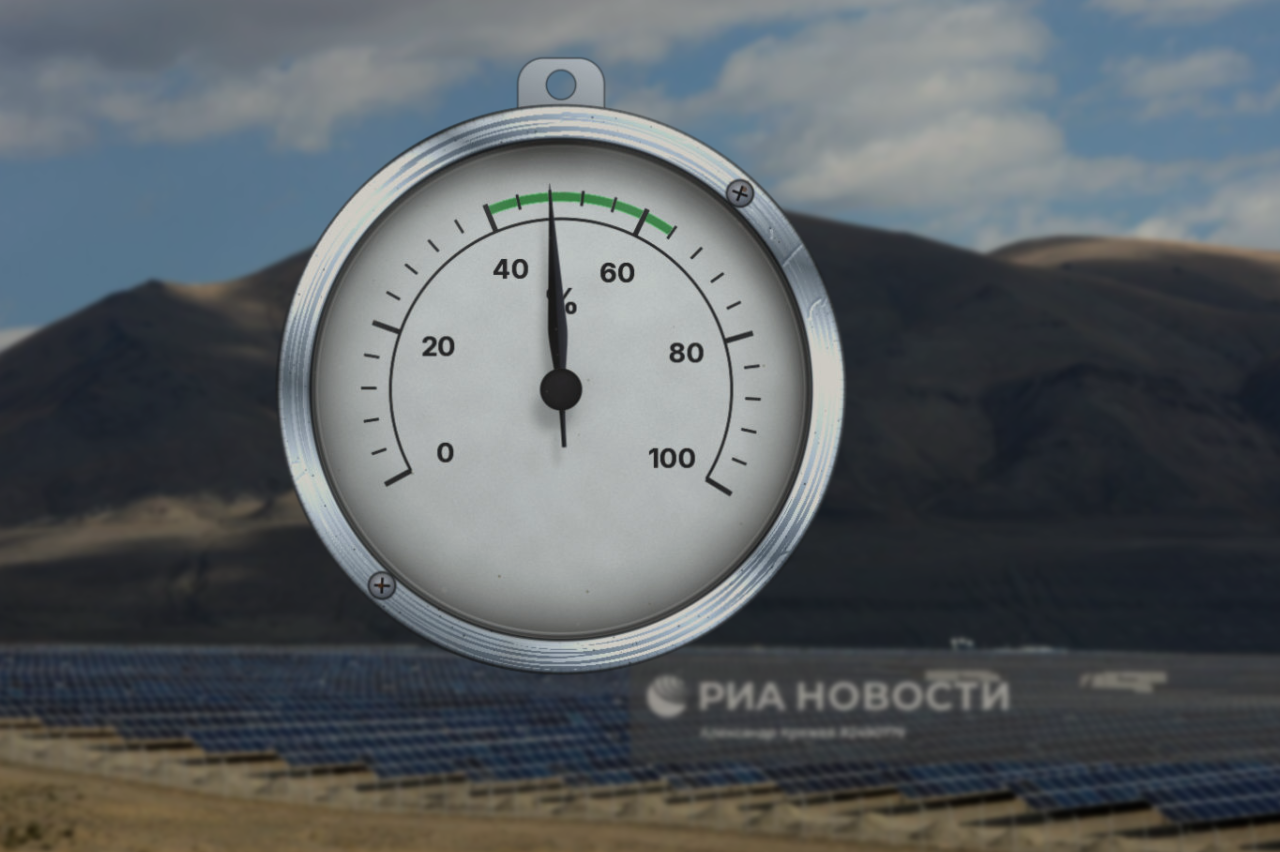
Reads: 48 (%)
